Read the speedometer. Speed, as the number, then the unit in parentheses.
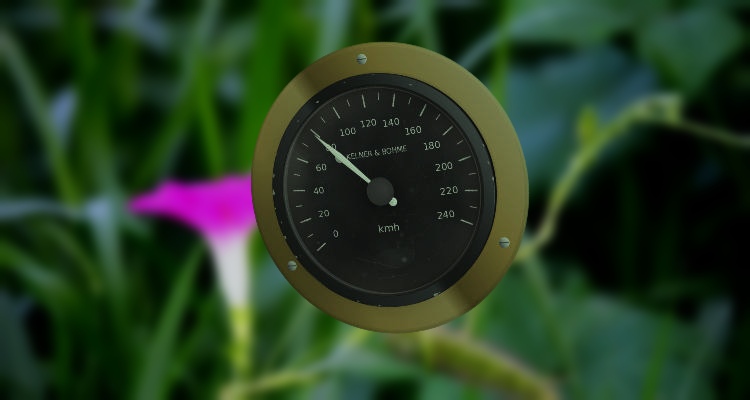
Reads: 80 (km/h)
